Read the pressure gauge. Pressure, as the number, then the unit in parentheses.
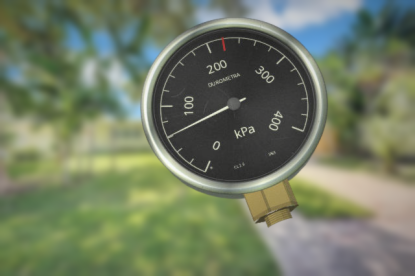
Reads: 60 (kPa)
